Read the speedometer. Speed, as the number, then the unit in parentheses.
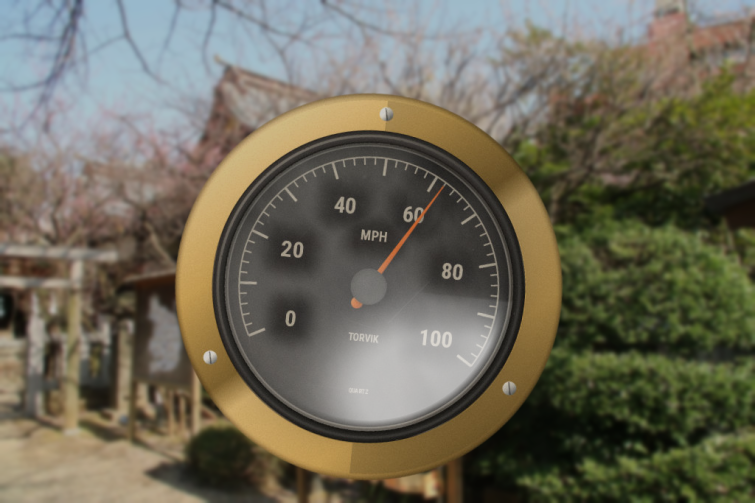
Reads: 62 (mph)
